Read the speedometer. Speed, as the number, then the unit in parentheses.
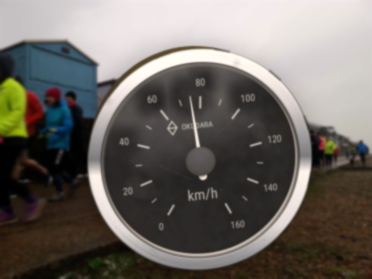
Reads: 75 (km/h)
